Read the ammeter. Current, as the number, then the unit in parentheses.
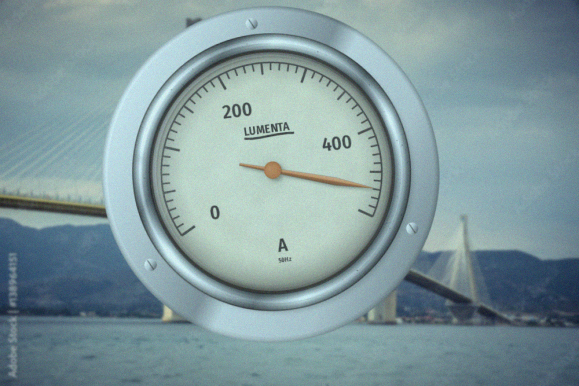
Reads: 470 (A)
